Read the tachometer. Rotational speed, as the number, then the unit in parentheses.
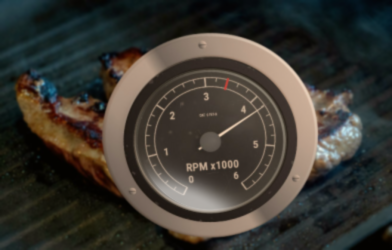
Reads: 4200 (rpm)
